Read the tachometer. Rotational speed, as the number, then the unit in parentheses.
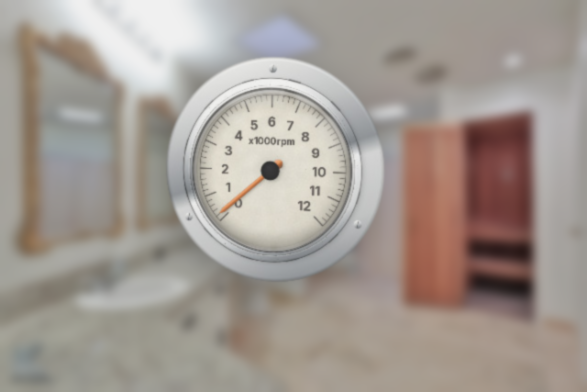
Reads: 200 (rpm)
